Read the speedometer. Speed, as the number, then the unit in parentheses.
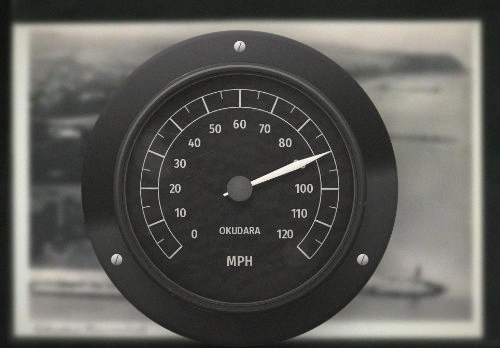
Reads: 90 (mph)
